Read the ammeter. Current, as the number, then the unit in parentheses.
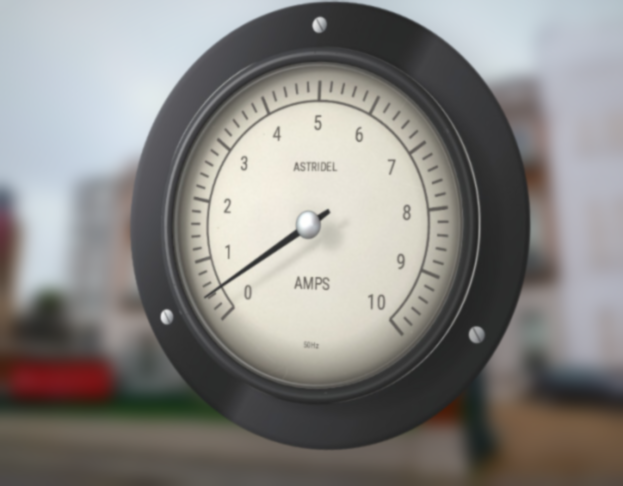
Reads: 0.4 (A)
